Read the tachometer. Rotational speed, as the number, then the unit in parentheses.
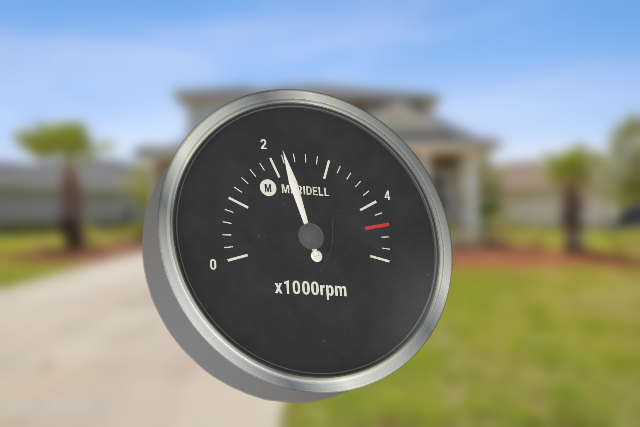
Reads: 2200 (rpm)
